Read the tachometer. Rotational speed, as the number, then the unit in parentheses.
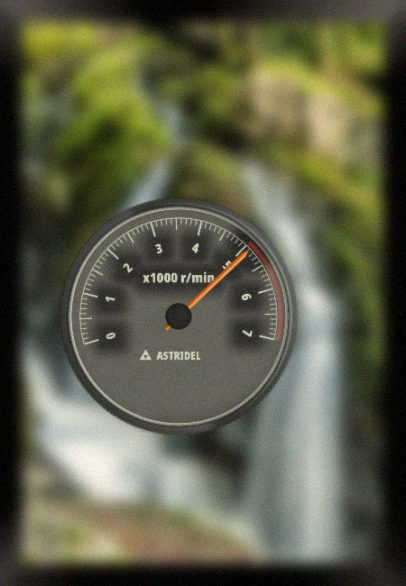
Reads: 5100 (rpm)
